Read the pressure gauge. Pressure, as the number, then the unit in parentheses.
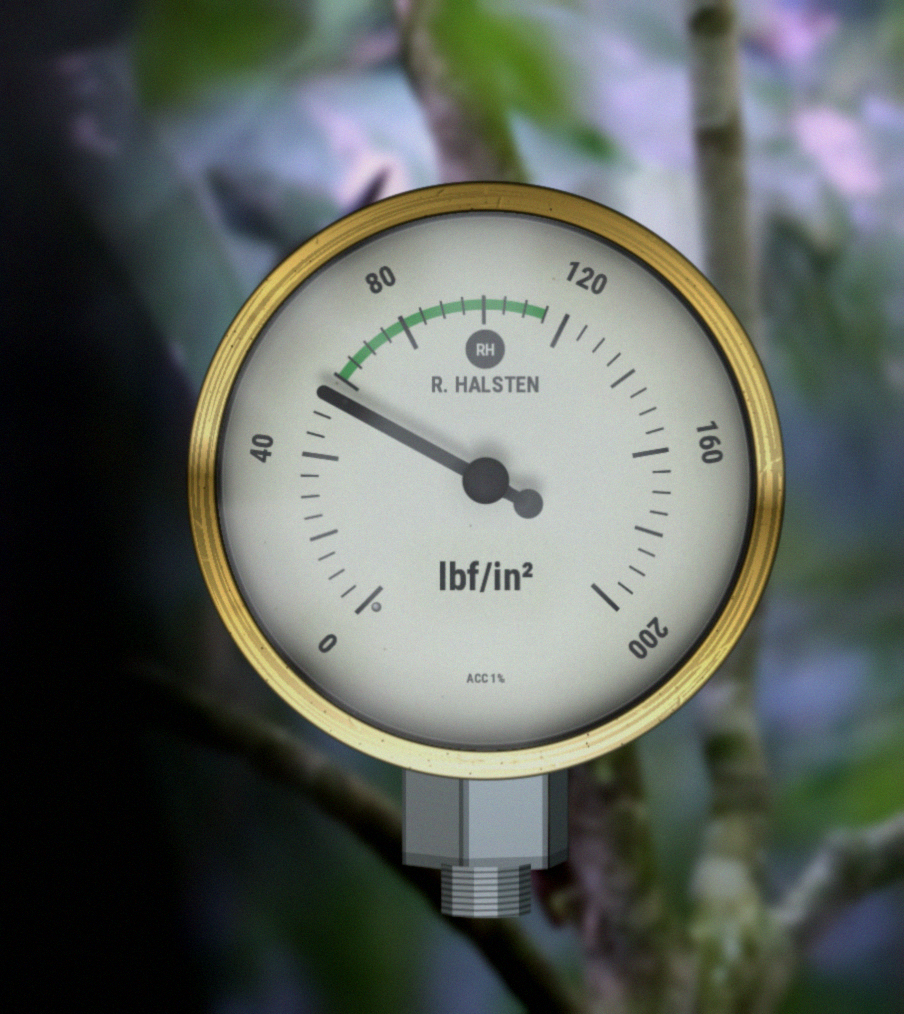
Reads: 55 (psi)
